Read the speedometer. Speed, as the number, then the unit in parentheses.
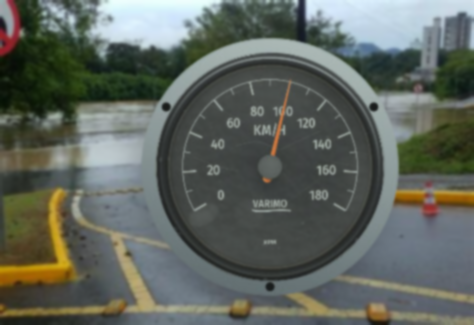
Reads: 100 (km/h)
